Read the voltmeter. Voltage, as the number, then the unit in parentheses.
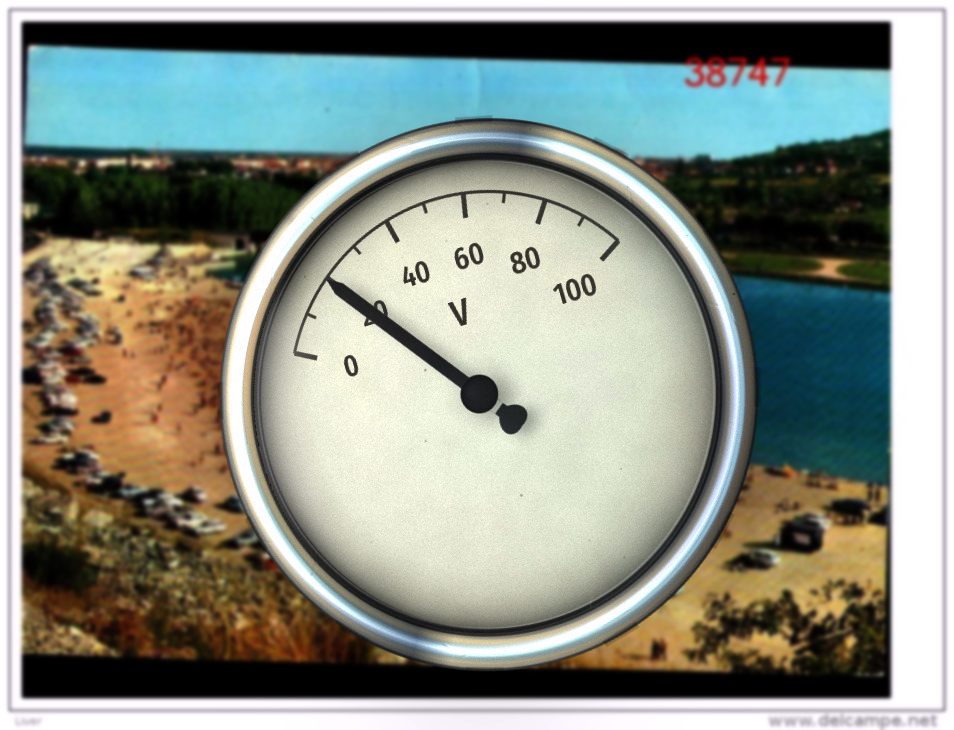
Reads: 20 (V)
